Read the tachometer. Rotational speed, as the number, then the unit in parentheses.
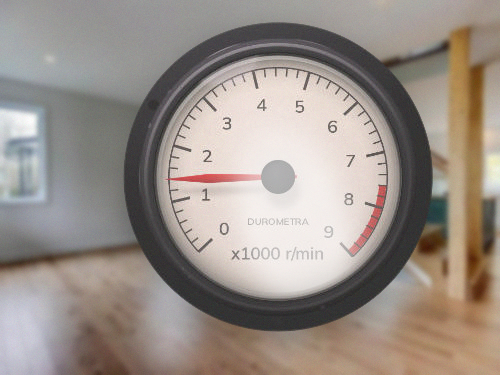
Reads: 1400 (rpm)
